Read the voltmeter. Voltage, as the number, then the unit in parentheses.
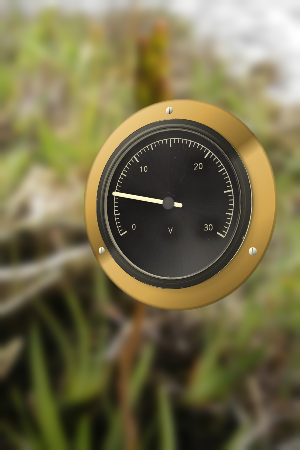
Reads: 5 (V)
